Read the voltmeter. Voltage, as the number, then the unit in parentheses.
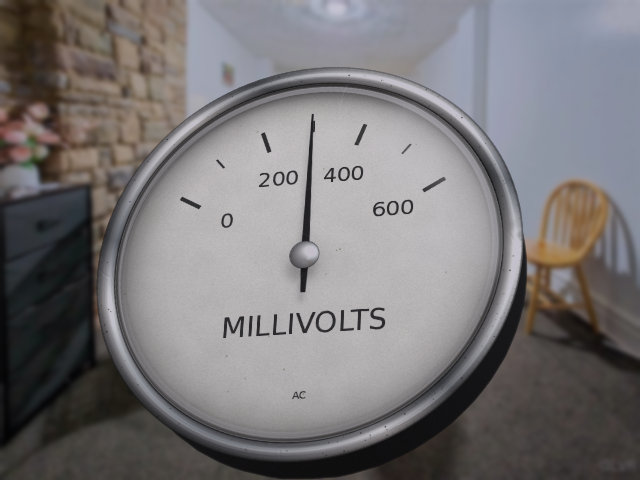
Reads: 300 (mV)
